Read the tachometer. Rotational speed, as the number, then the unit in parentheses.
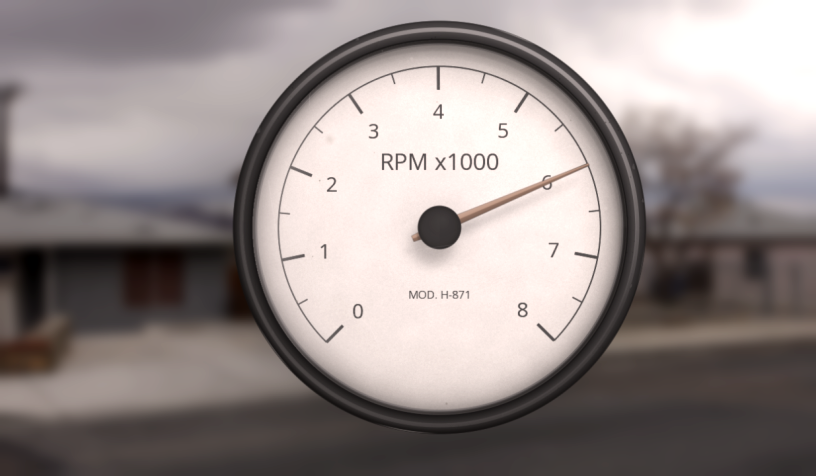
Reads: 6000 (rpm)
